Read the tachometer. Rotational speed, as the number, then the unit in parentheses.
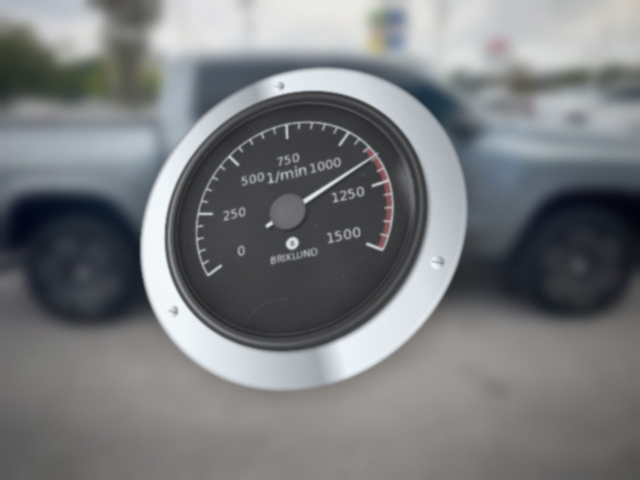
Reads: 1150 (rpm)
